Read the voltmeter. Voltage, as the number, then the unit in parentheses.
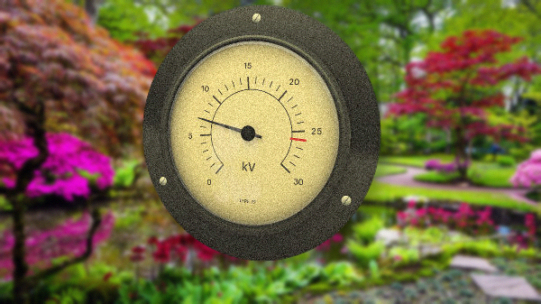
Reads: 7 (kV)
